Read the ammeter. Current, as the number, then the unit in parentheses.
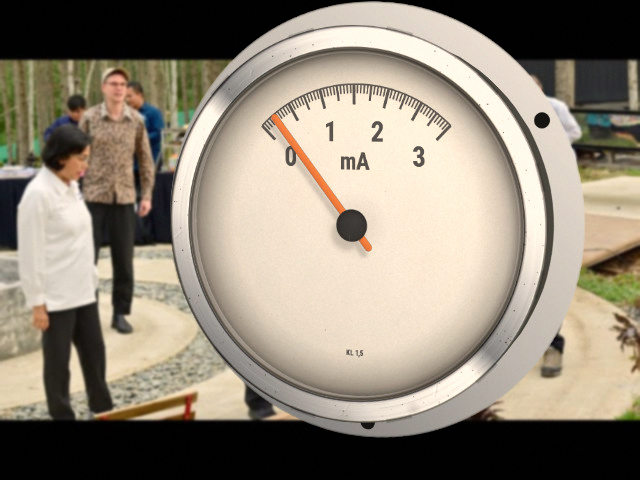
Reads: 0.25 (mA)
